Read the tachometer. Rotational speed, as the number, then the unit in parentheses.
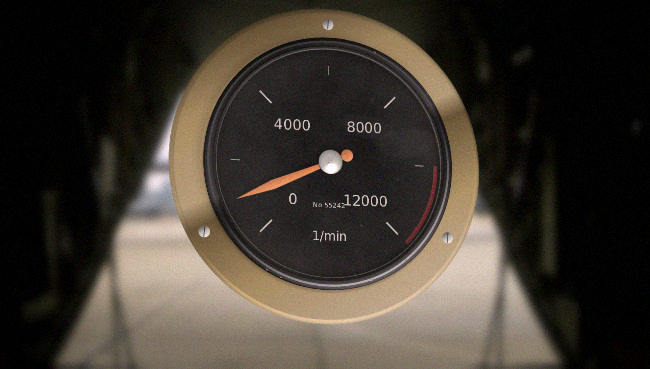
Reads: 1000 (rpm)
